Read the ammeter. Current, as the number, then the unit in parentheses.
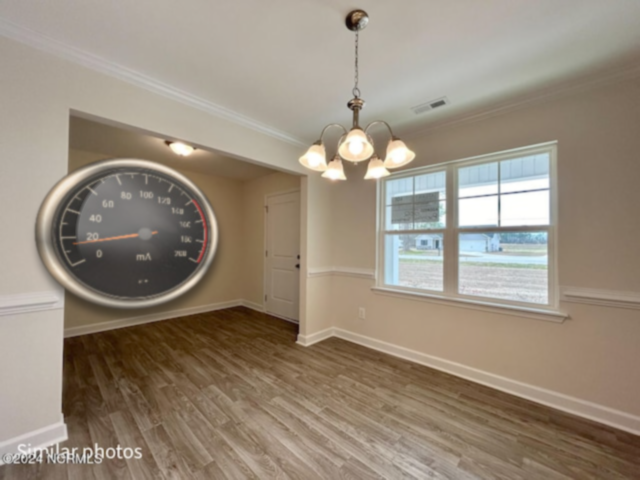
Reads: 15 (mA)
